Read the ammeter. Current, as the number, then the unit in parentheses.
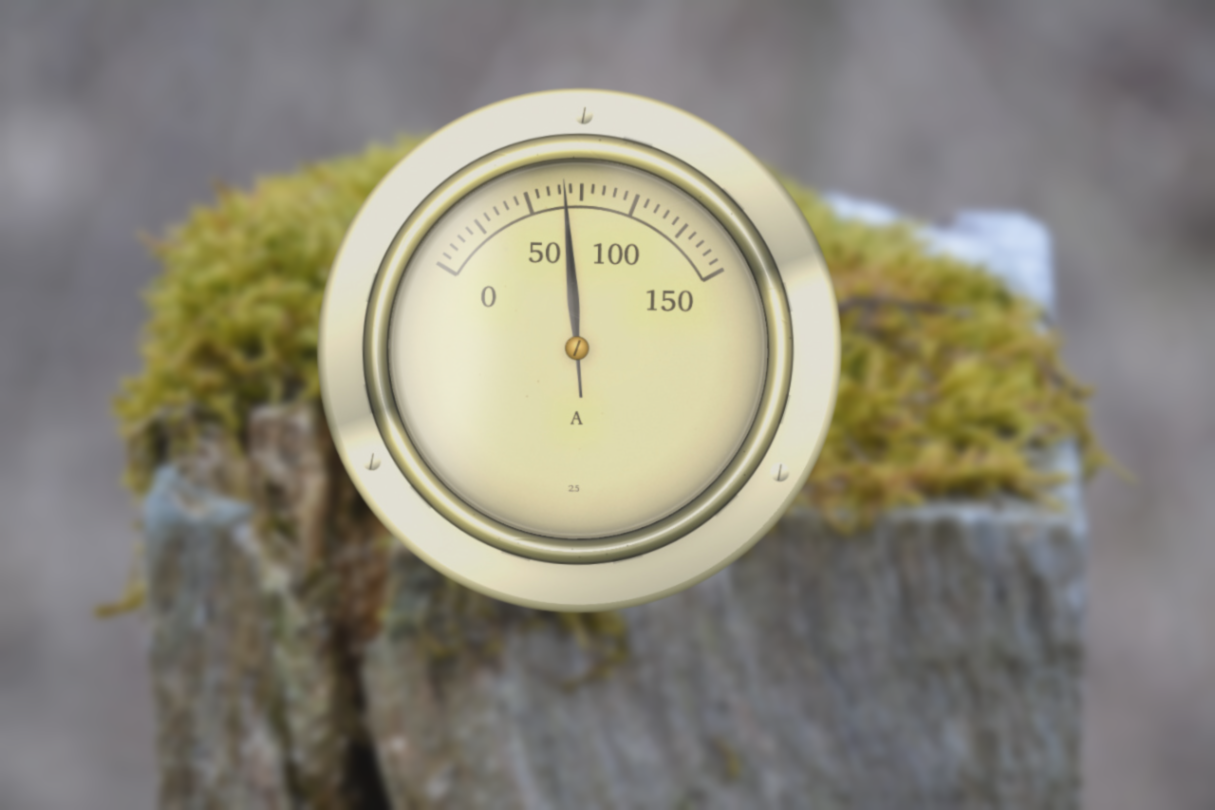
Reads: 67.5 (A)
